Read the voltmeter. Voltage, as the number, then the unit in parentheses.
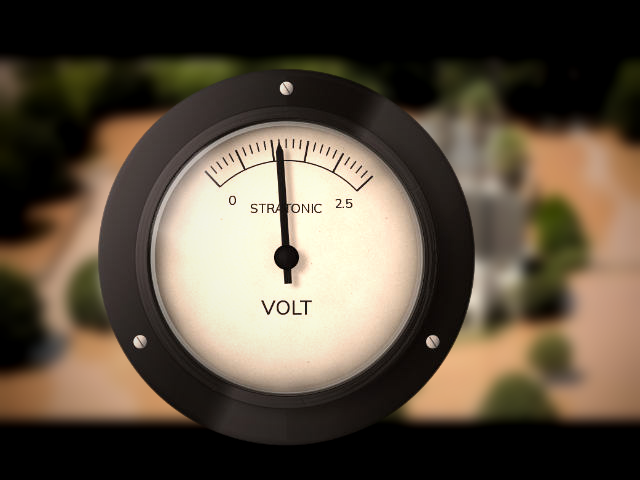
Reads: 1.1 (V)
